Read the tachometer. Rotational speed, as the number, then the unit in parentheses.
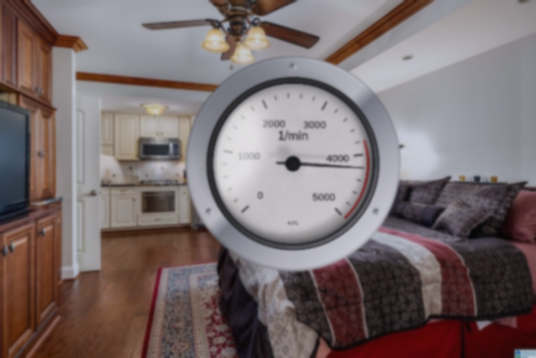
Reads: 4200 (rpm)
